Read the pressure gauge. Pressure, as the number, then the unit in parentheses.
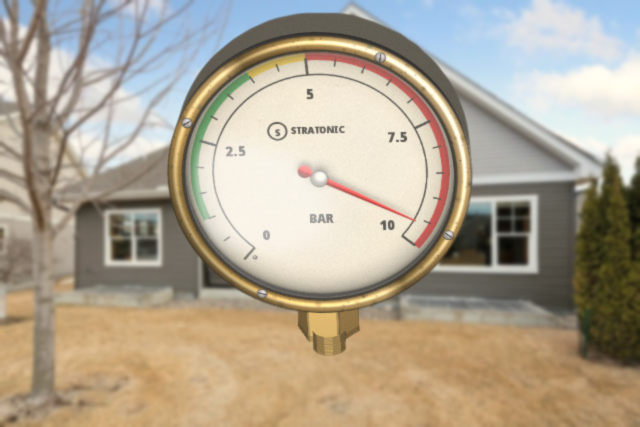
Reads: 9.5 (bar)
